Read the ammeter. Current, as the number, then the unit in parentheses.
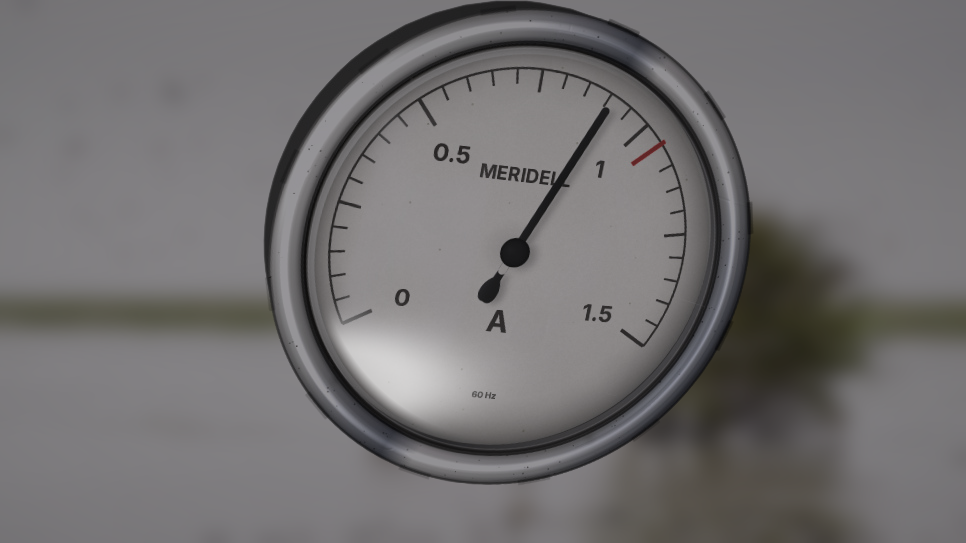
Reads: 0.9 (A)
